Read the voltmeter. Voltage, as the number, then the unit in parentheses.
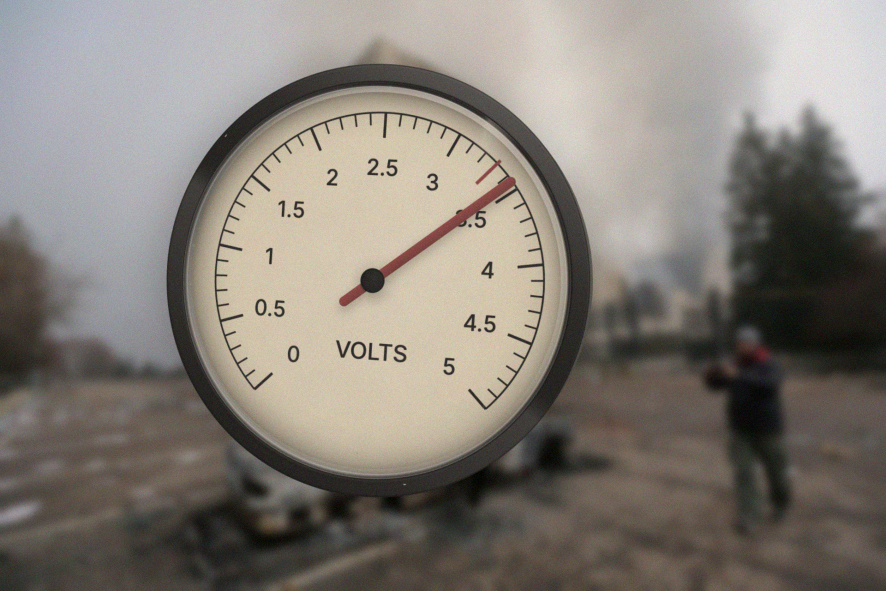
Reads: 3.45 (V)
